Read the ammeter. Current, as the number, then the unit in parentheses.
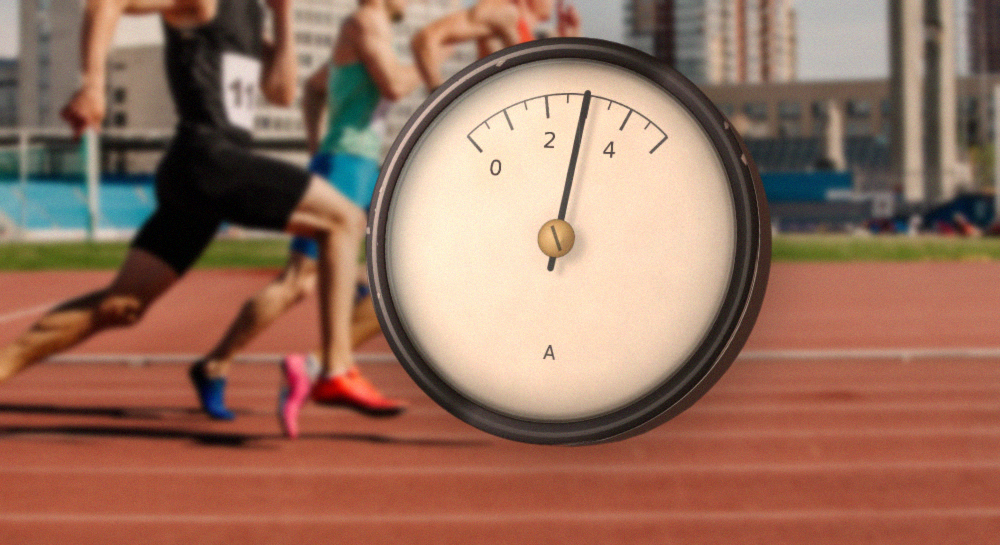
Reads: 3 (A)
